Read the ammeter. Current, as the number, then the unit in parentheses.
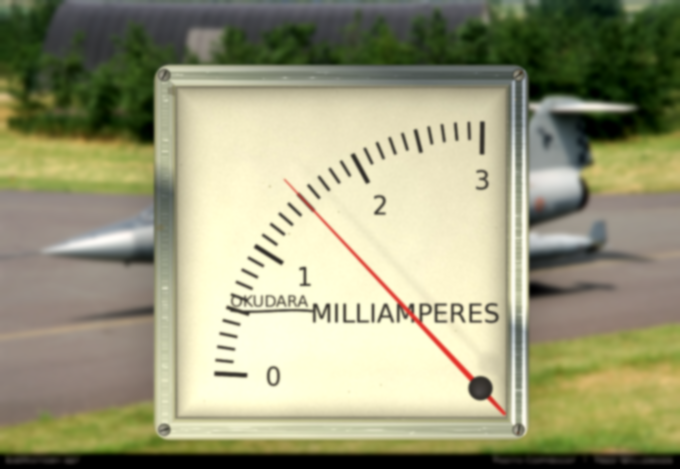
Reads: 1.5 (mA)
